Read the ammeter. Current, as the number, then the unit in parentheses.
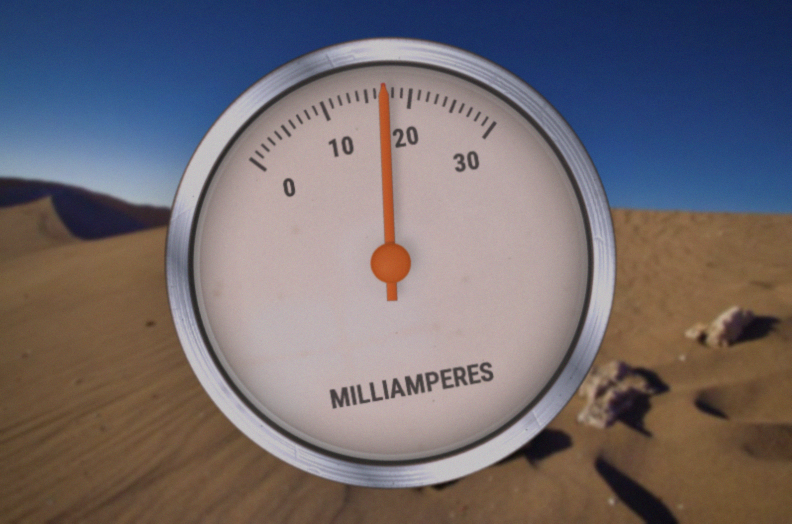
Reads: 17 (mA)
